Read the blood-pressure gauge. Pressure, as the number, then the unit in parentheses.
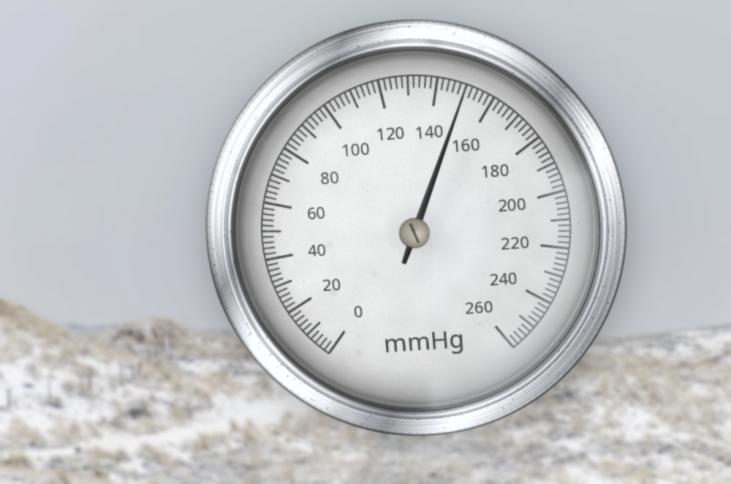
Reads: 150 (mmHg)
